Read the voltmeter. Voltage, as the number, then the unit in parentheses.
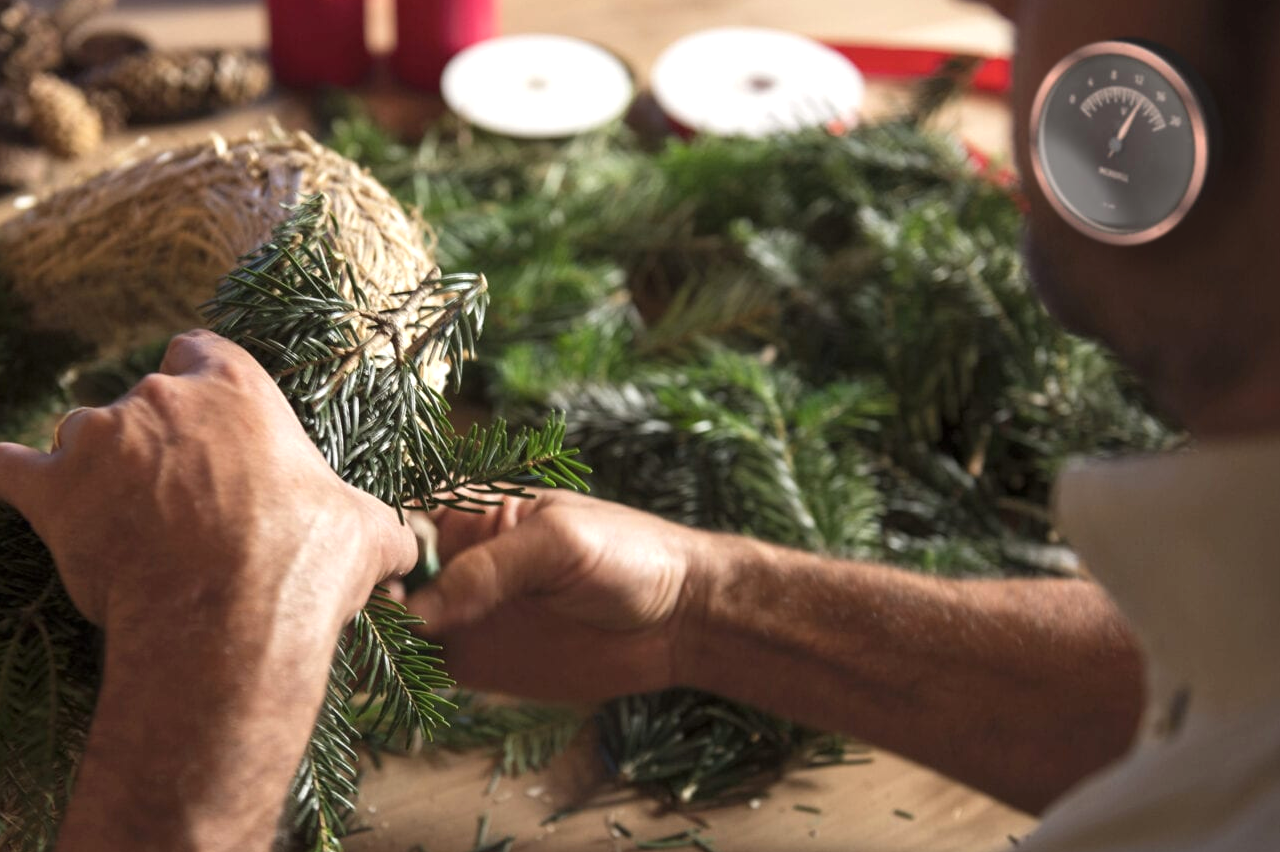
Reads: 14 (V)
